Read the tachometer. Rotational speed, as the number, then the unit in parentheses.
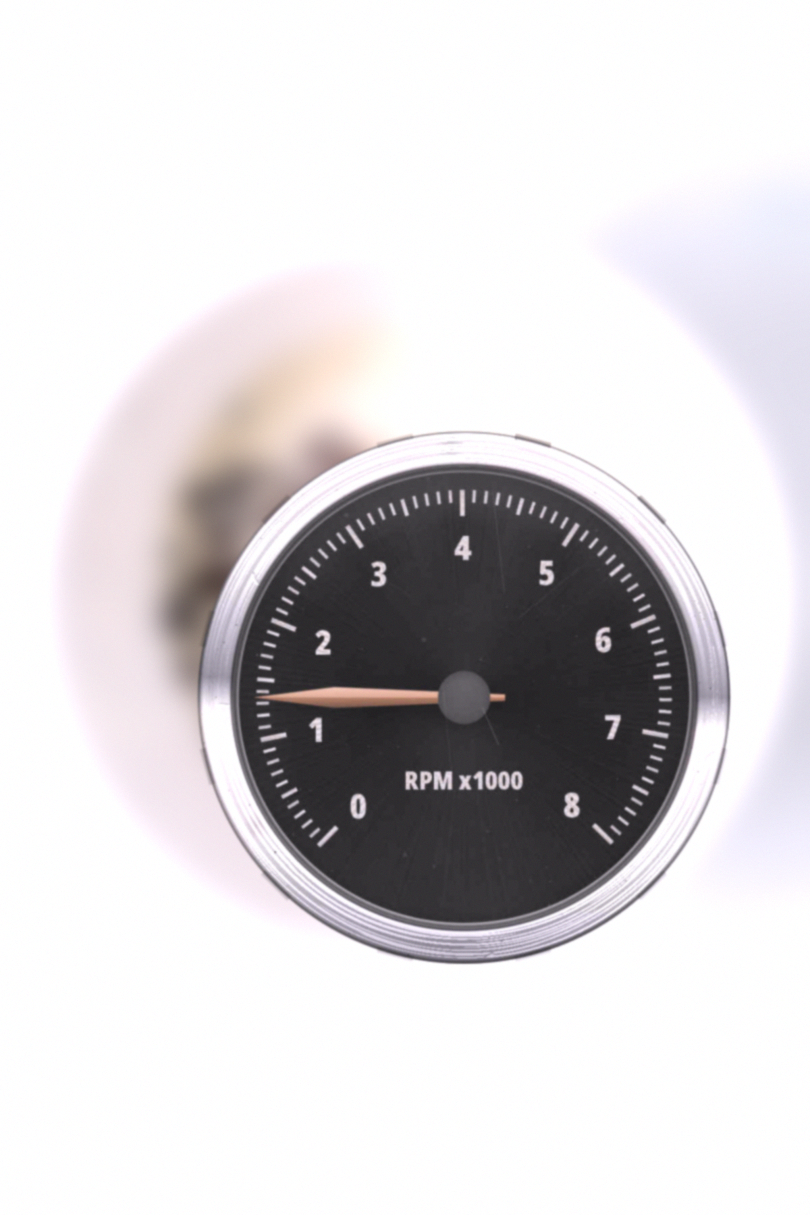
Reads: 1350 (rpm)
